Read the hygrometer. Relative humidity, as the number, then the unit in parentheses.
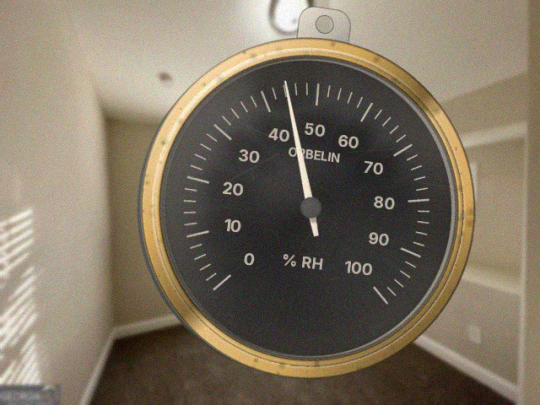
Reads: 44 (%)
